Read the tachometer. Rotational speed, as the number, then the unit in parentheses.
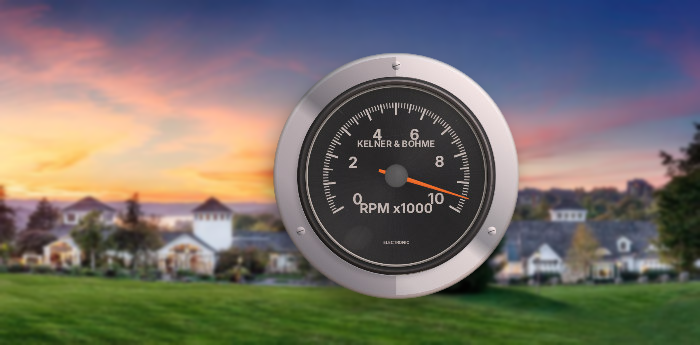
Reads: 9500 (rpm)
